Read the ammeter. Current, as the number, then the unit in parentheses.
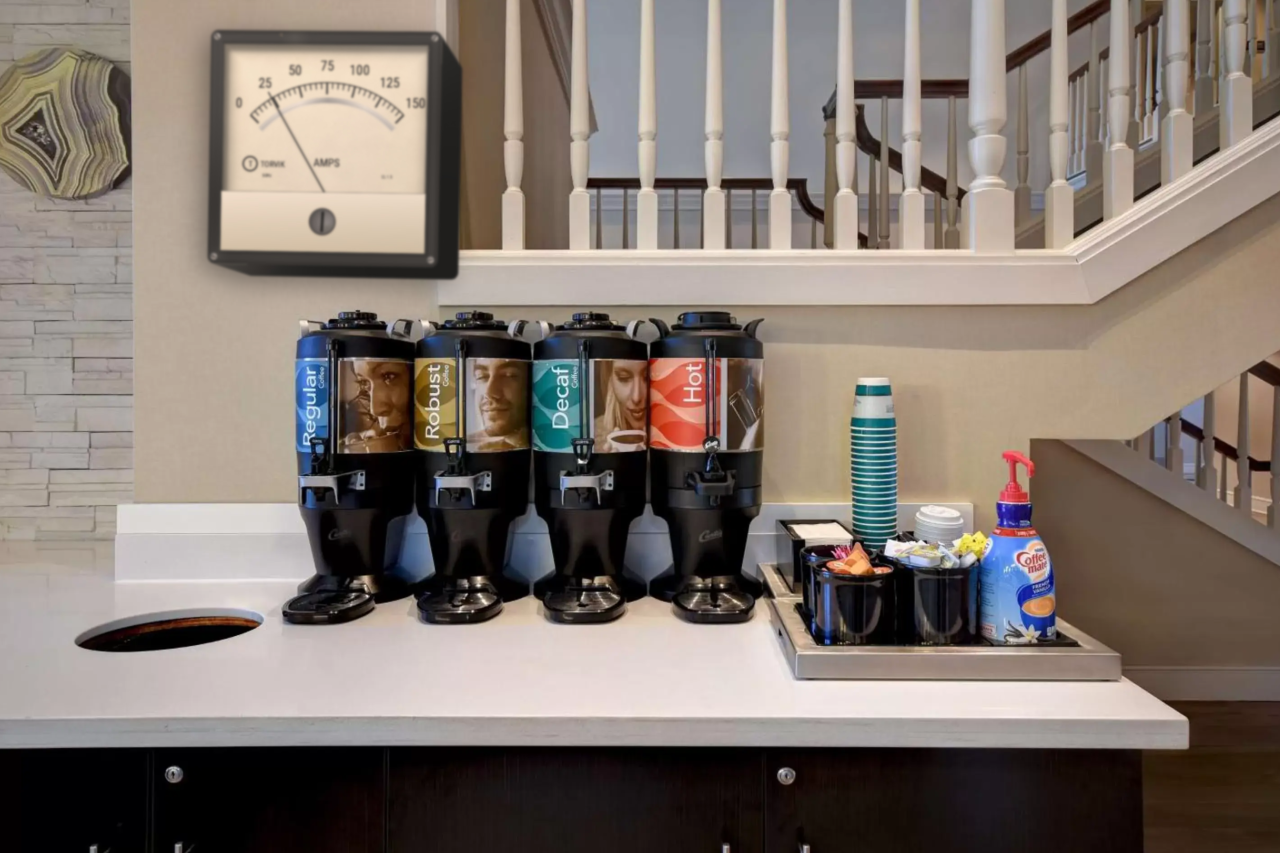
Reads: 25 (A)
